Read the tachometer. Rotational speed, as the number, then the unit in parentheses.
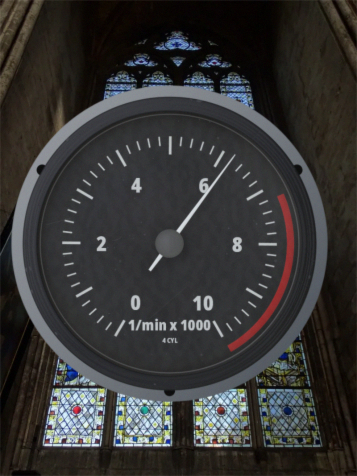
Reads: 6200 (rpm)
